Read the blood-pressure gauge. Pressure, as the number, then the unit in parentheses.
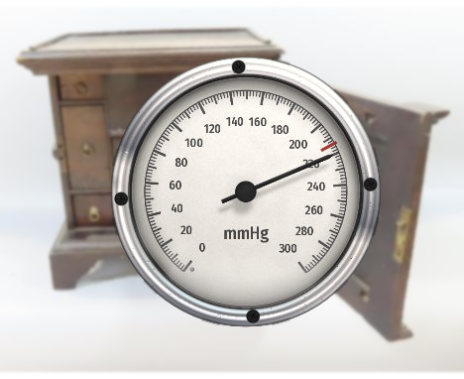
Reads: 220 (mmHg)
